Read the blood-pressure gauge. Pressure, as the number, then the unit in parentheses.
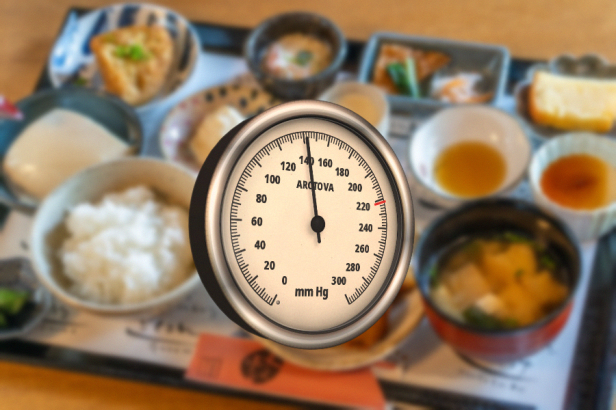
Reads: 140 (mmHg)
